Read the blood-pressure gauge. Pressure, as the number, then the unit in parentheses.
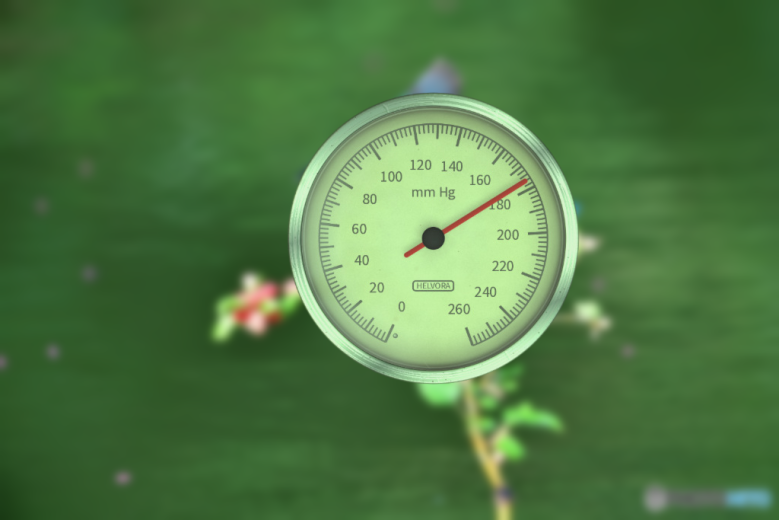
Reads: 176 (mmHg)
